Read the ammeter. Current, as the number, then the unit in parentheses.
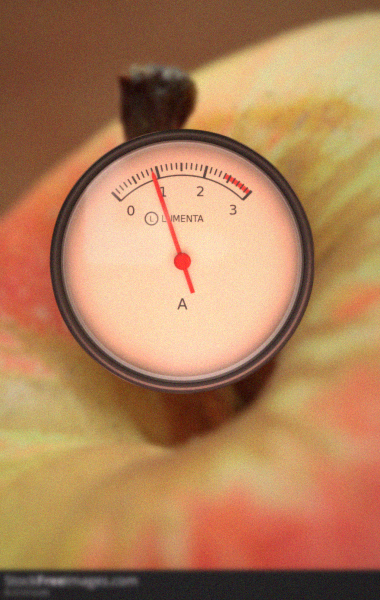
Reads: 0.9 (A)
